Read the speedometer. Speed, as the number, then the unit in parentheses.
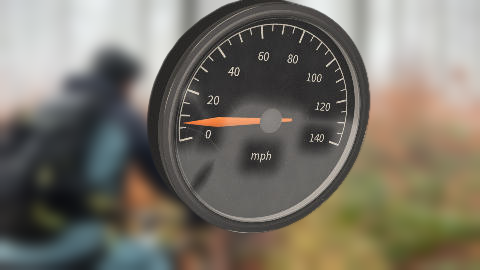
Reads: 7.5 (mph)
